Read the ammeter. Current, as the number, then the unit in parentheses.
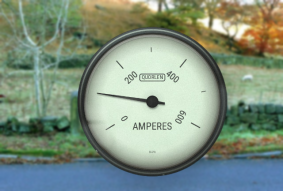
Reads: 100 (A)
